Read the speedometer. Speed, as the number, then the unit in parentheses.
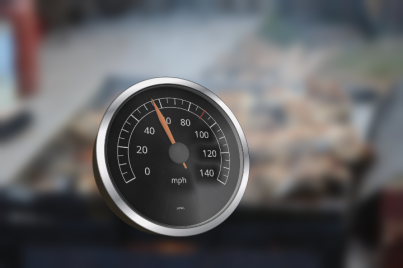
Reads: 55 (mph)
